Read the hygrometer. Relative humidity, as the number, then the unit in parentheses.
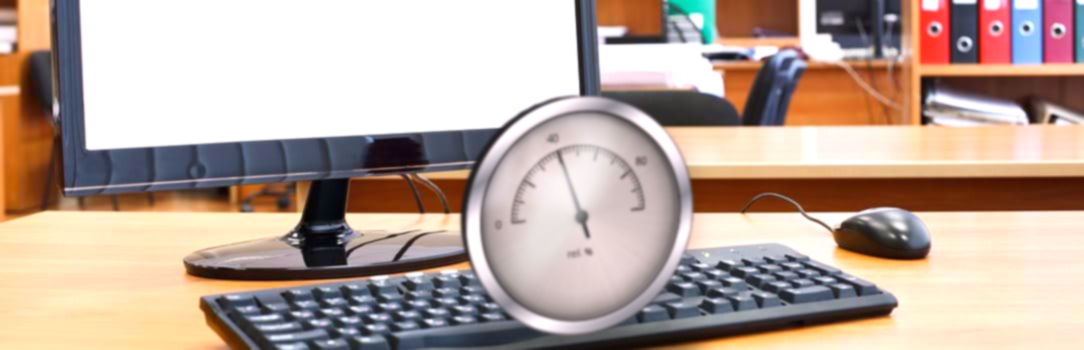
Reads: 40 (%)
